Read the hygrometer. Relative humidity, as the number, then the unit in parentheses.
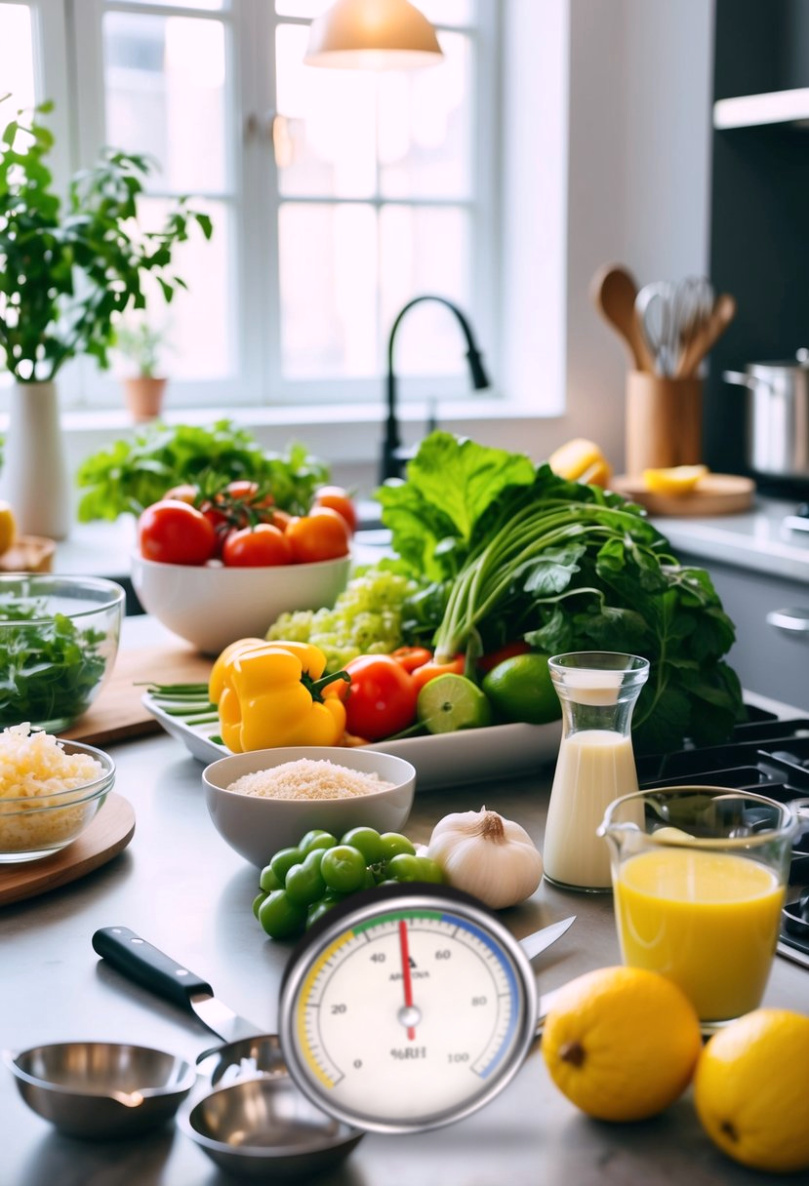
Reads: 48 (%)
